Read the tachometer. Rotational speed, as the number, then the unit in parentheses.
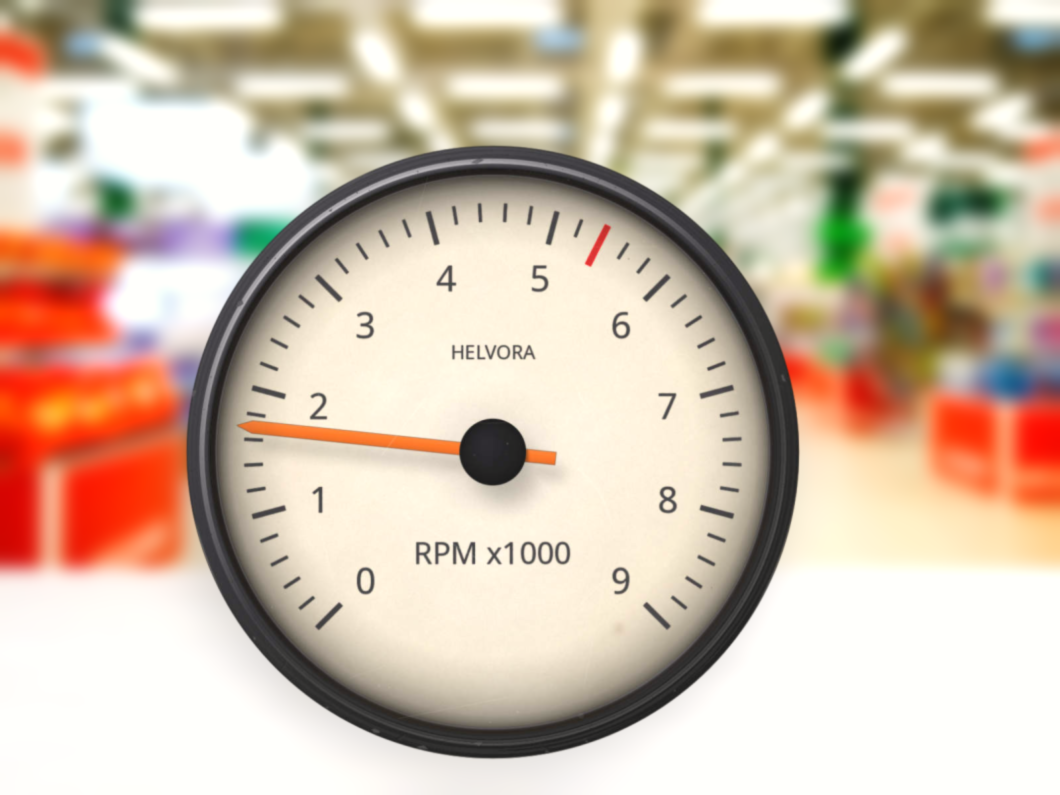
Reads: 1700 (rpm)
